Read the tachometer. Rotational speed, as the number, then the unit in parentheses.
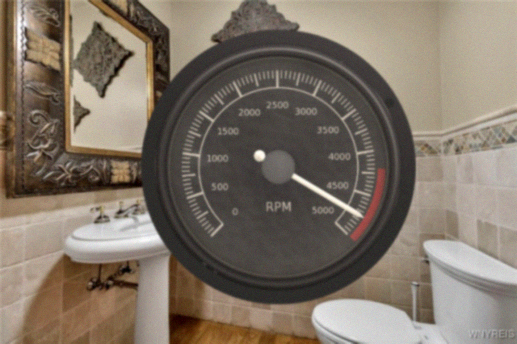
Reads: 4750 (rpm)
